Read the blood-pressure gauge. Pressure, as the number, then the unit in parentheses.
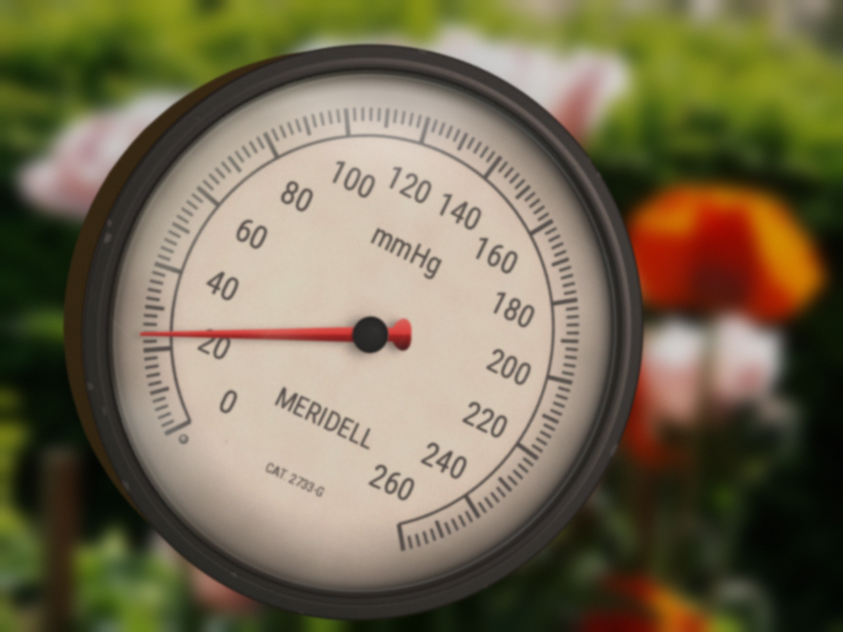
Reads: 24 (mmHg)
